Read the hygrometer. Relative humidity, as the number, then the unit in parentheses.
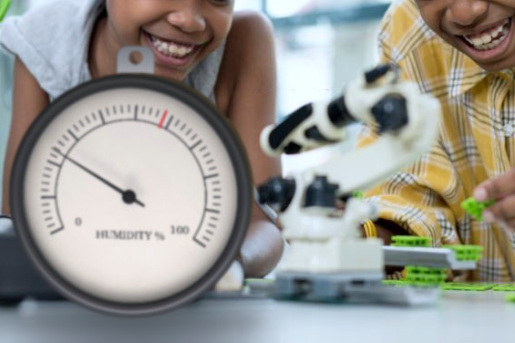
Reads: 24 (%)
